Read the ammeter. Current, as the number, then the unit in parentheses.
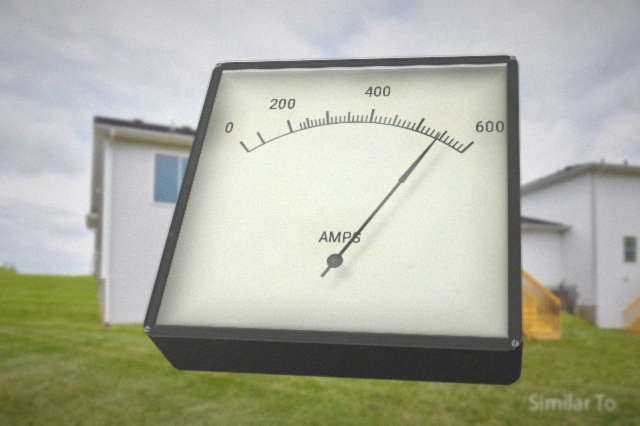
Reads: 550 (A)
